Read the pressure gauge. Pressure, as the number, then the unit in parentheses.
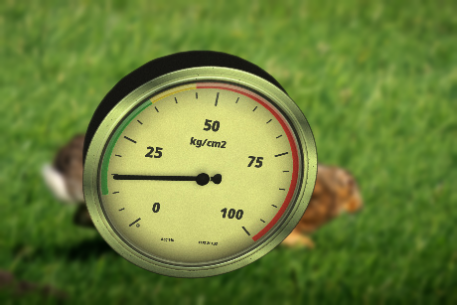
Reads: 15 (kg/cm²)
